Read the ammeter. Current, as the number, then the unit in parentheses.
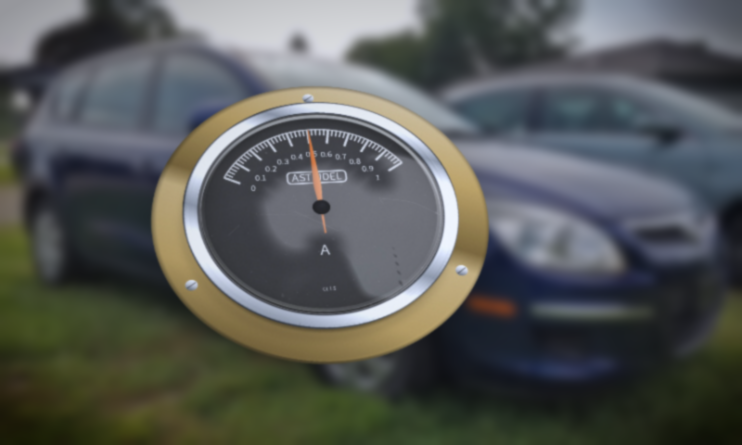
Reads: 0.5 (A)
